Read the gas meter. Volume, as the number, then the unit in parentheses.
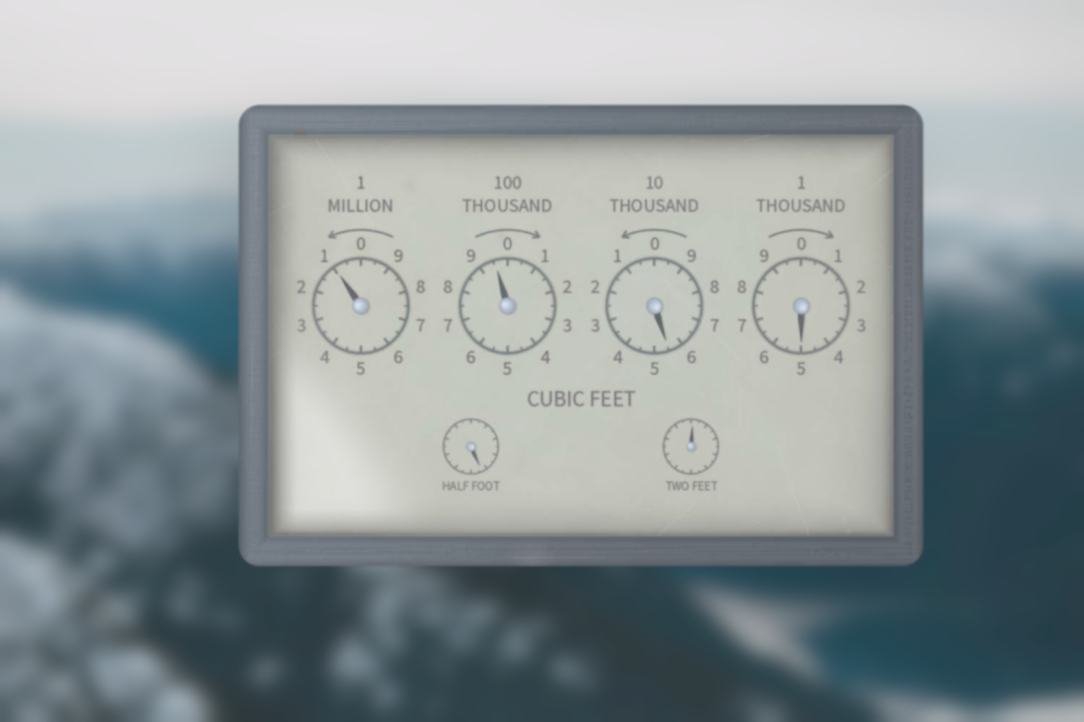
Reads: 95500 (ft³)
